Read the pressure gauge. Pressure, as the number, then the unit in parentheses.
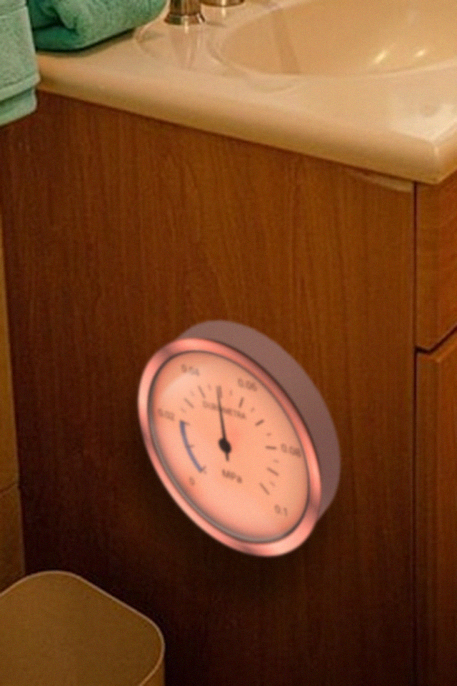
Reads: 0.05 (MPa)
